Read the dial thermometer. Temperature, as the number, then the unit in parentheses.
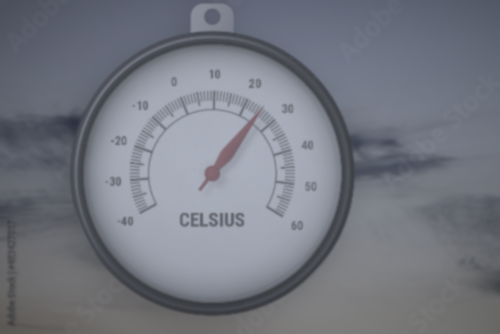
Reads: 25 (°C)
